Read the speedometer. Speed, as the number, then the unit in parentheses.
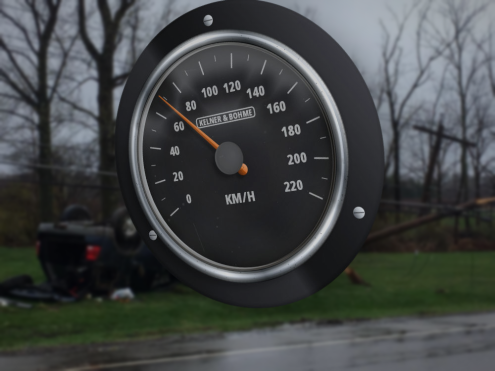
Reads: 70 (km/h)
